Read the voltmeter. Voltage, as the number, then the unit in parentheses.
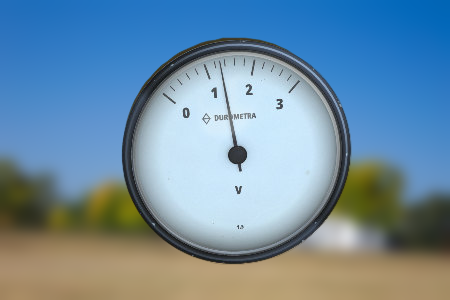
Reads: 1.3 (V)
